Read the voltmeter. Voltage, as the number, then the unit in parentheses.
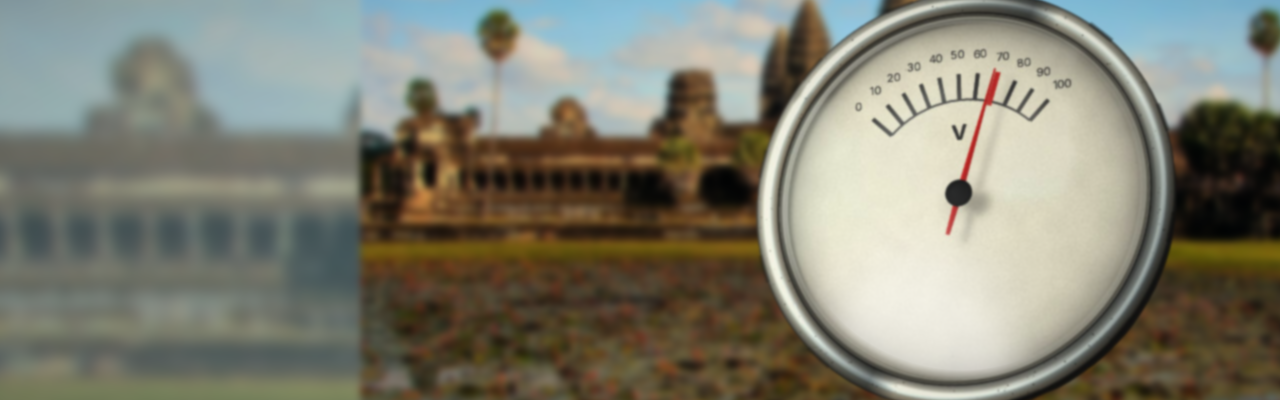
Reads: 70 (V)
